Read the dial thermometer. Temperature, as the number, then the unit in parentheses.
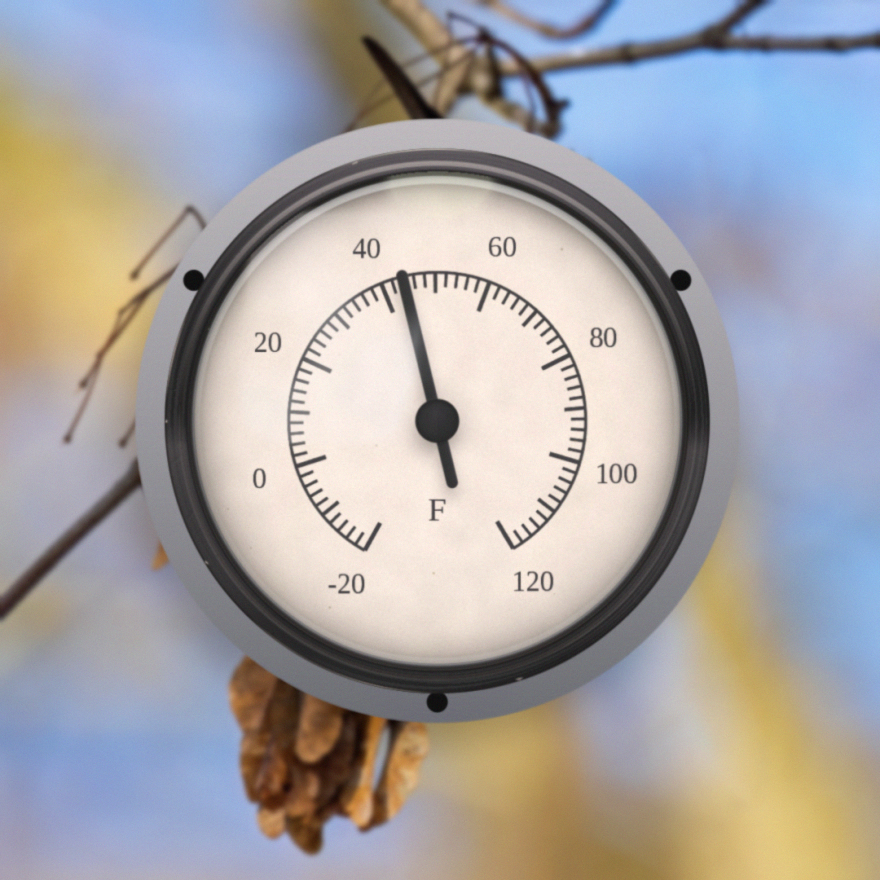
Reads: 44 (°F)
